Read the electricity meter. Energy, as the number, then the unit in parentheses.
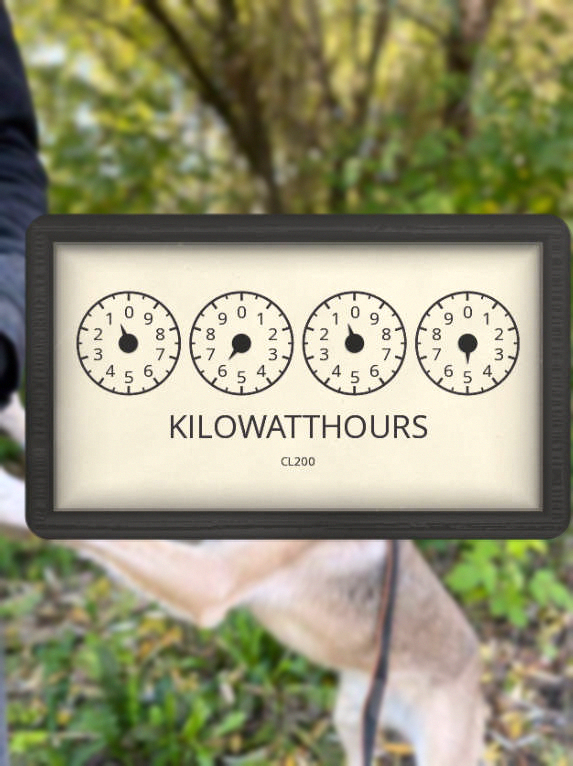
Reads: 605 (kWh)
